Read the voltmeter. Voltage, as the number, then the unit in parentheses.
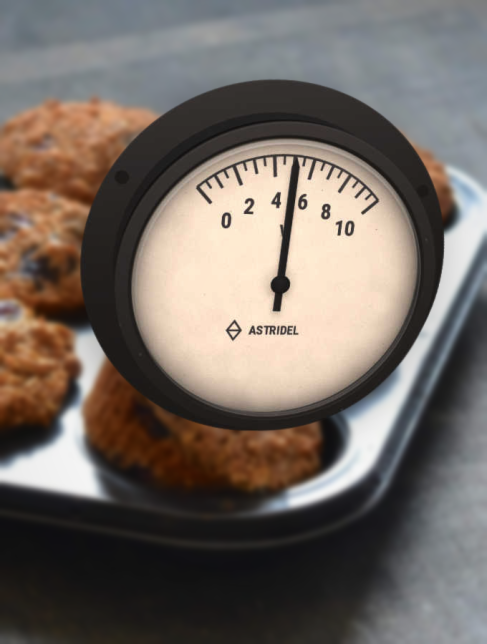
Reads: 5 (V)
